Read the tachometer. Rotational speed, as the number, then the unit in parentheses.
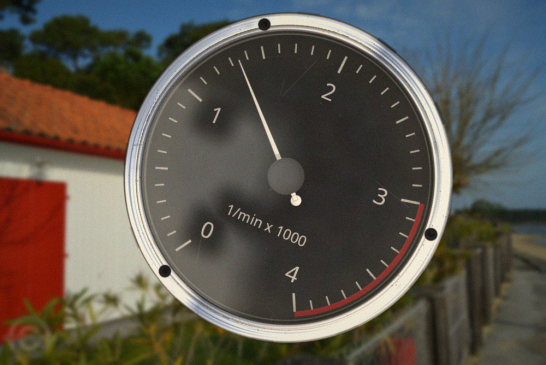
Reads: 1350 (rpm)
